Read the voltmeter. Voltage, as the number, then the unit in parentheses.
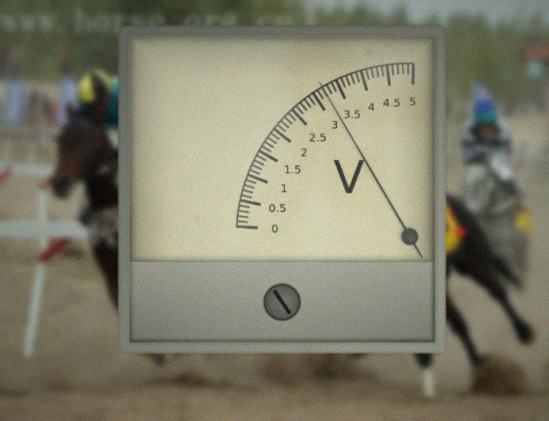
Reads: 3.2 (V)
